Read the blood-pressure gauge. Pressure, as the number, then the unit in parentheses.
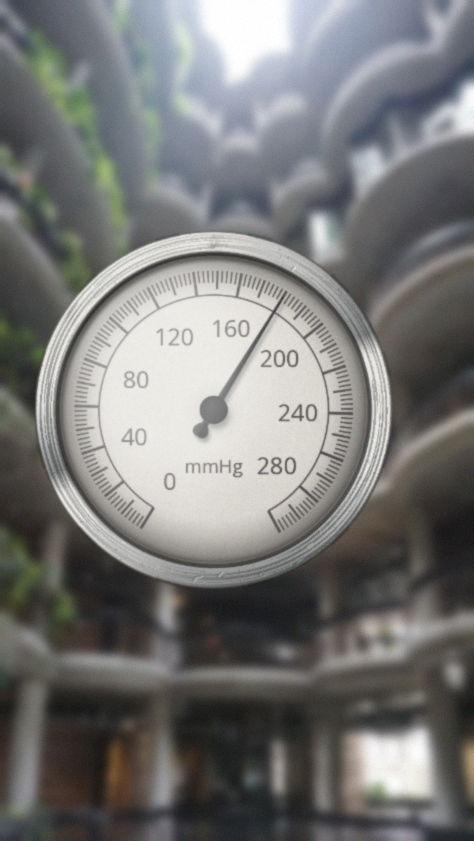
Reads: 180 (mmHg)
